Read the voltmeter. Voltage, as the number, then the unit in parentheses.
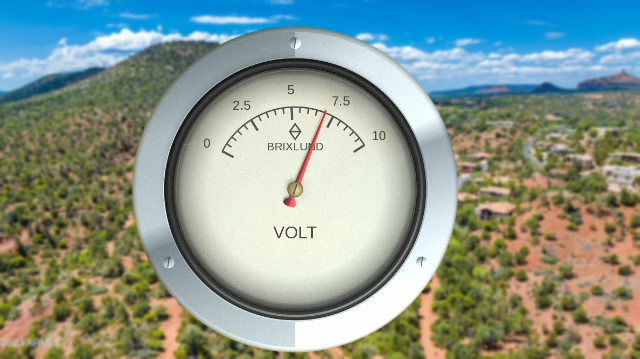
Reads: 7 (V)
